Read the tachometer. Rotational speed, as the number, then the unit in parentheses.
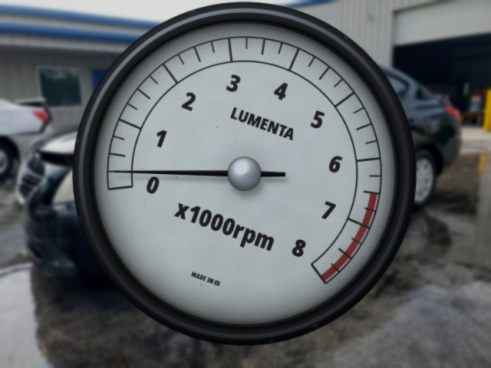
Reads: 250 (rpm)
